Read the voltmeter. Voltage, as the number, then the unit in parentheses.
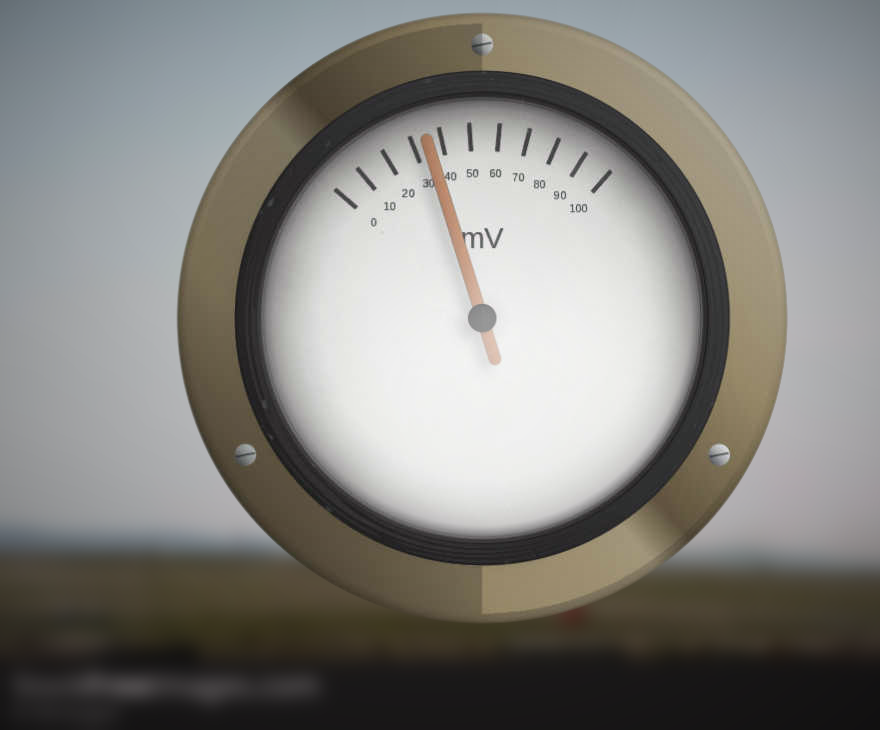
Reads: 35 (mV)
